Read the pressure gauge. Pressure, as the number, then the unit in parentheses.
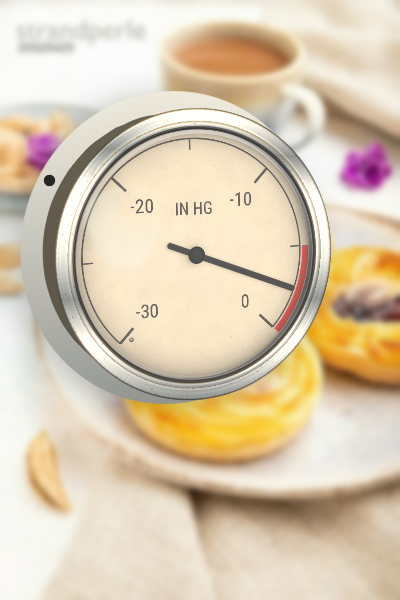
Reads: -2.5 (inHg)
